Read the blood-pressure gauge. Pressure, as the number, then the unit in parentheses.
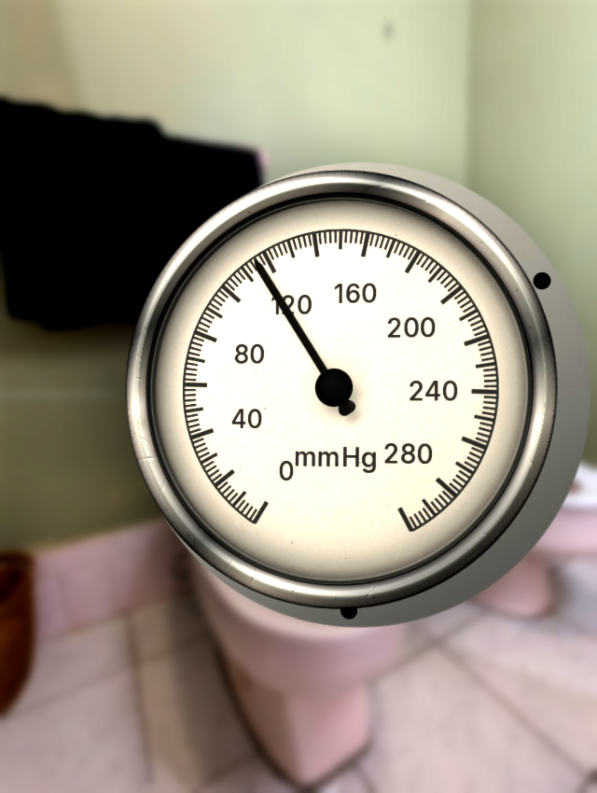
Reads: 116 (mmHg)
